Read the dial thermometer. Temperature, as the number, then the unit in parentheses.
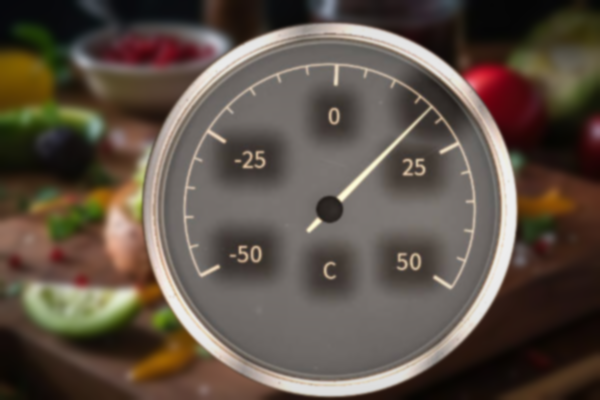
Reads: 17.5 (°C)
